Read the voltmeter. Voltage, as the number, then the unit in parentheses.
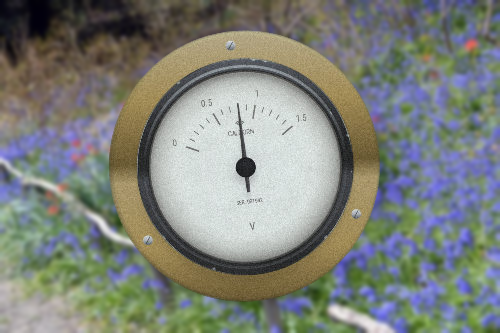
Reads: 0.8 (V)
